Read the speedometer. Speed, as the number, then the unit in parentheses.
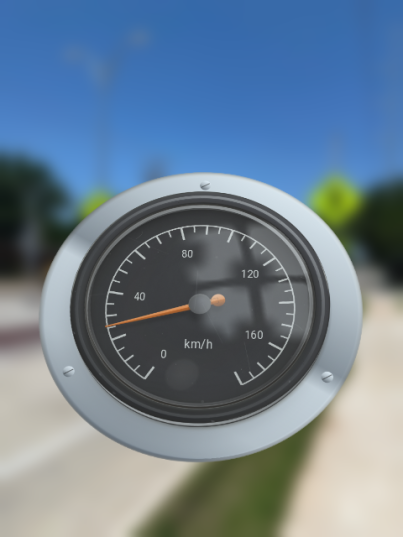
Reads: 25 (km/h)
